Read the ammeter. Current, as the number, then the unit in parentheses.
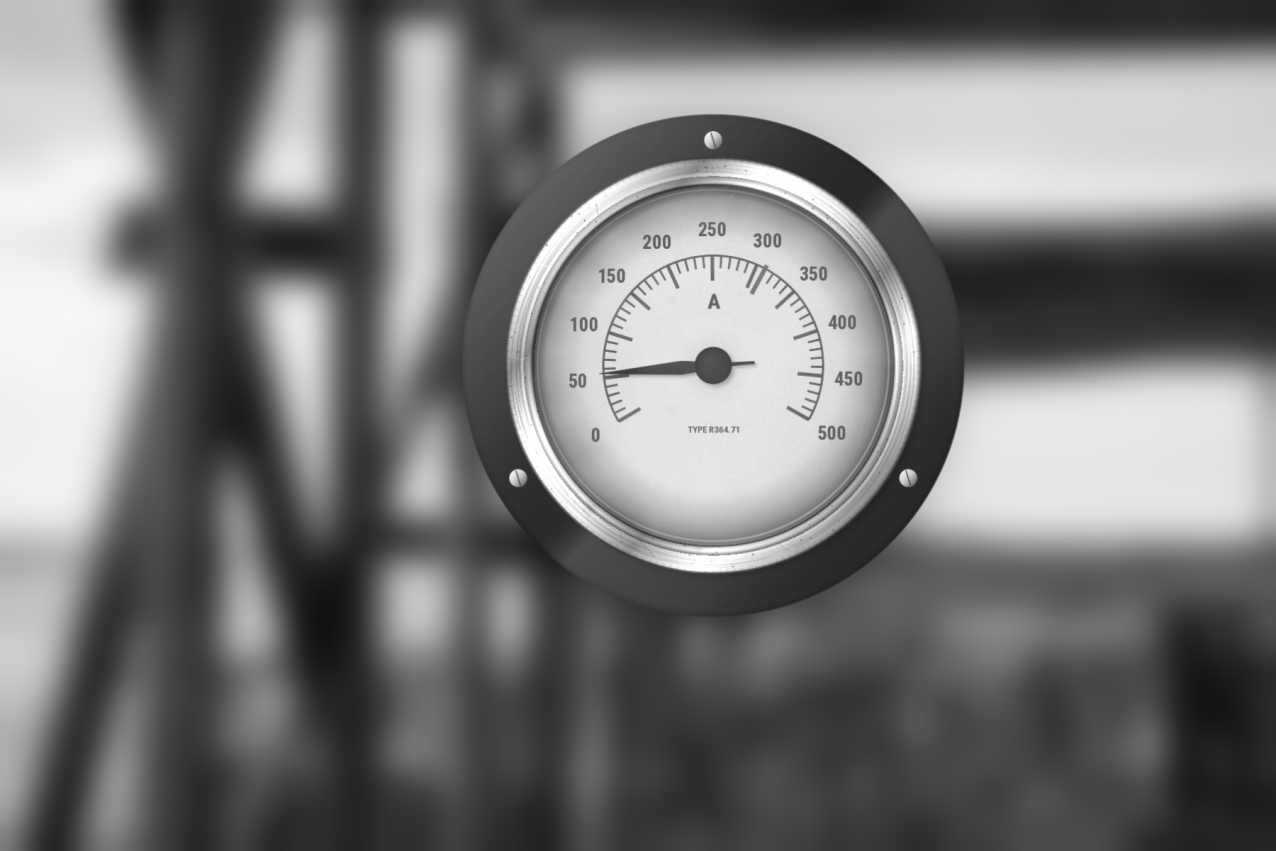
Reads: 55 (A)
